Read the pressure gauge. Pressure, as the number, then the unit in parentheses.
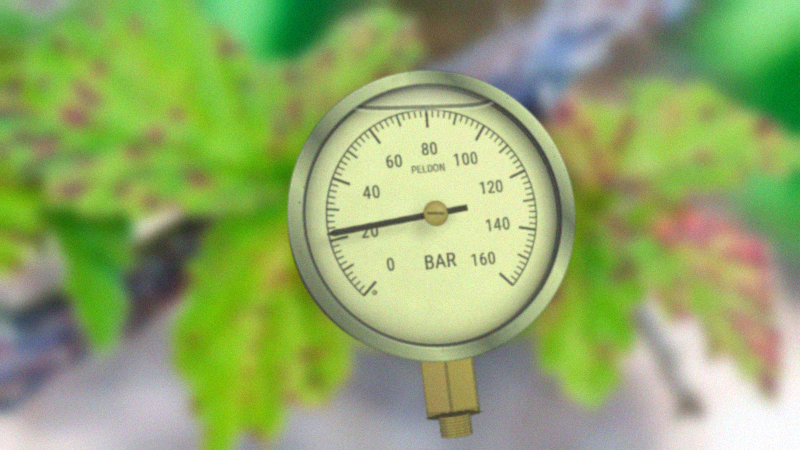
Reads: 22 (bar)
